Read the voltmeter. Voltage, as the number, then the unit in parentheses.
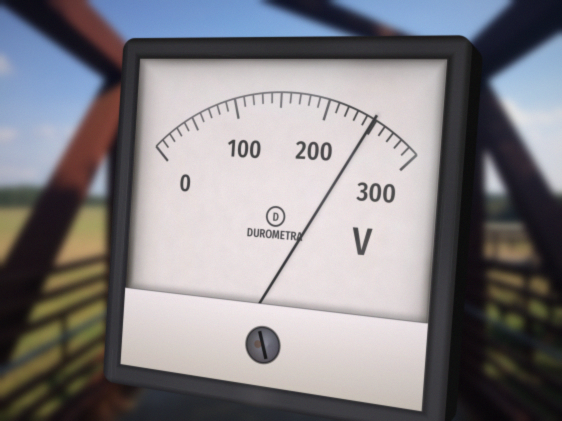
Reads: 250 (V)
